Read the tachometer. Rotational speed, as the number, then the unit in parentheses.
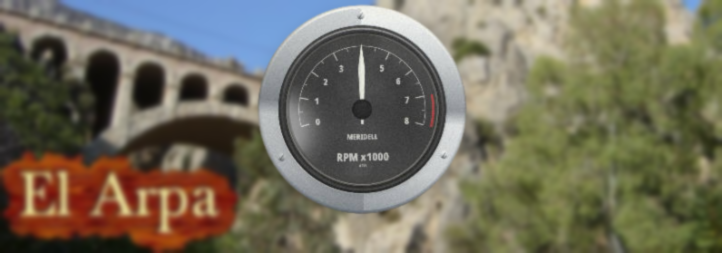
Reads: 4000 (rpm)
